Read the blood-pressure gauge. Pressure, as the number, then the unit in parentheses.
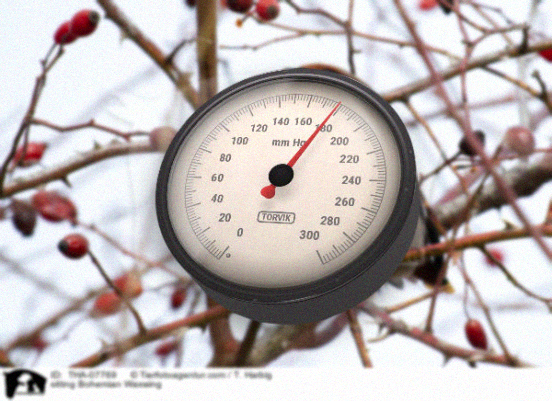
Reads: 180 (mmHg)
